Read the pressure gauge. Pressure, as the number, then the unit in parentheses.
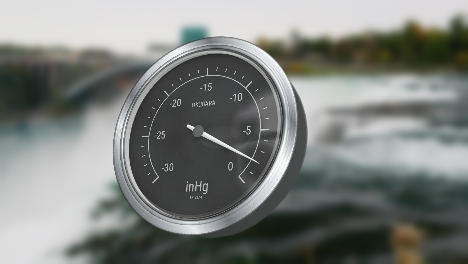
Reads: -2 (inHg)
